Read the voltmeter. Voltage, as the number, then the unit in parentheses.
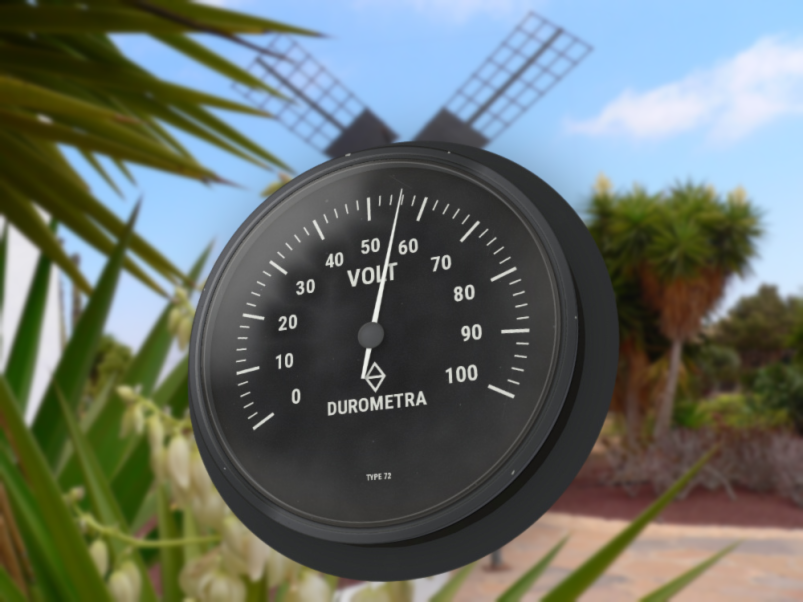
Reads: 56 (V)
